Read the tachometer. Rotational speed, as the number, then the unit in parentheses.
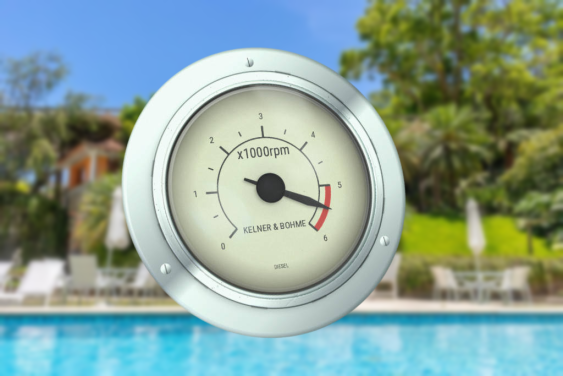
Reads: 5500 (rpm)
